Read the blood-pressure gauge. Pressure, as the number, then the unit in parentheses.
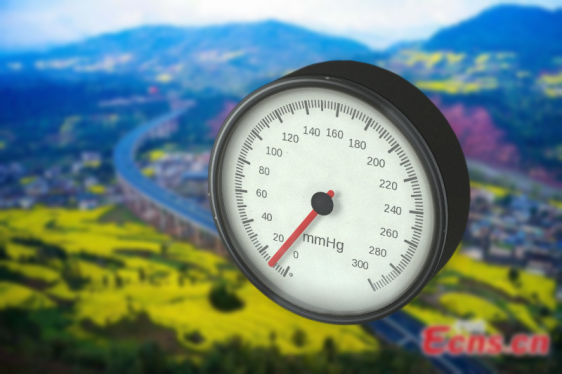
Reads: 10 (mmHg)
